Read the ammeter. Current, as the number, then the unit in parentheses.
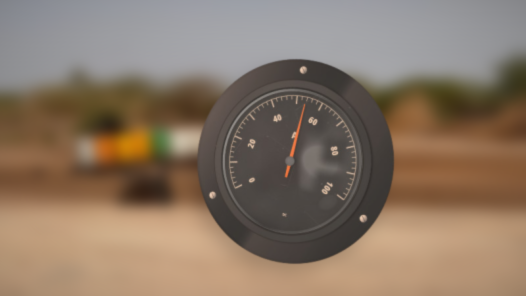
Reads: 54 (A)
